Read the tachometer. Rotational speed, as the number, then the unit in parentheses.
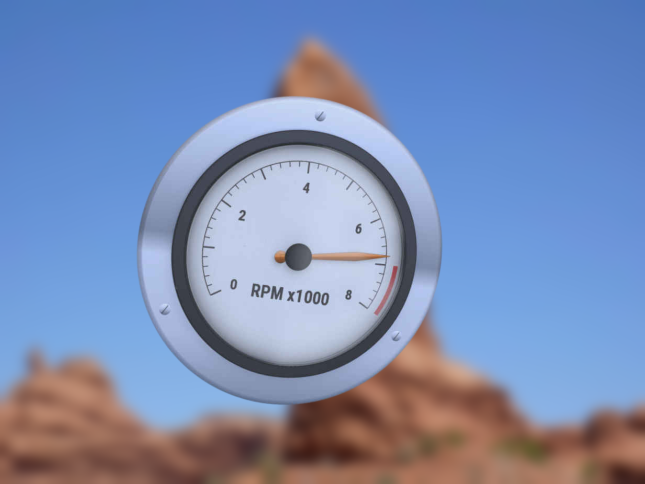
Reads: 6800 (rpm)
